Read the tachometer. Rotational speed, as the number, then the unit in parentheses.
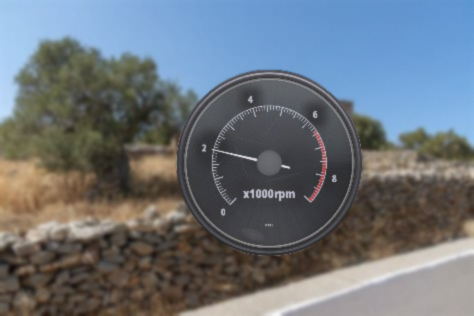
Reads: 2000 (rpm)
